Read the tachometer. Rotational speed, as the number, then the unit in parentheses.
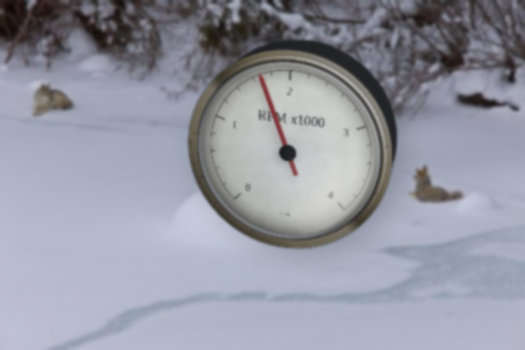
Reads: 1700 (rpm)
